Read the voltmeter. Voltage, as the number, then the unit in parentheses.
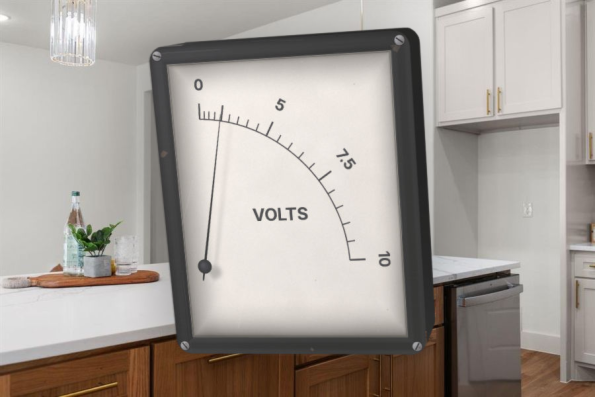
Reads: 2.5 (V)
